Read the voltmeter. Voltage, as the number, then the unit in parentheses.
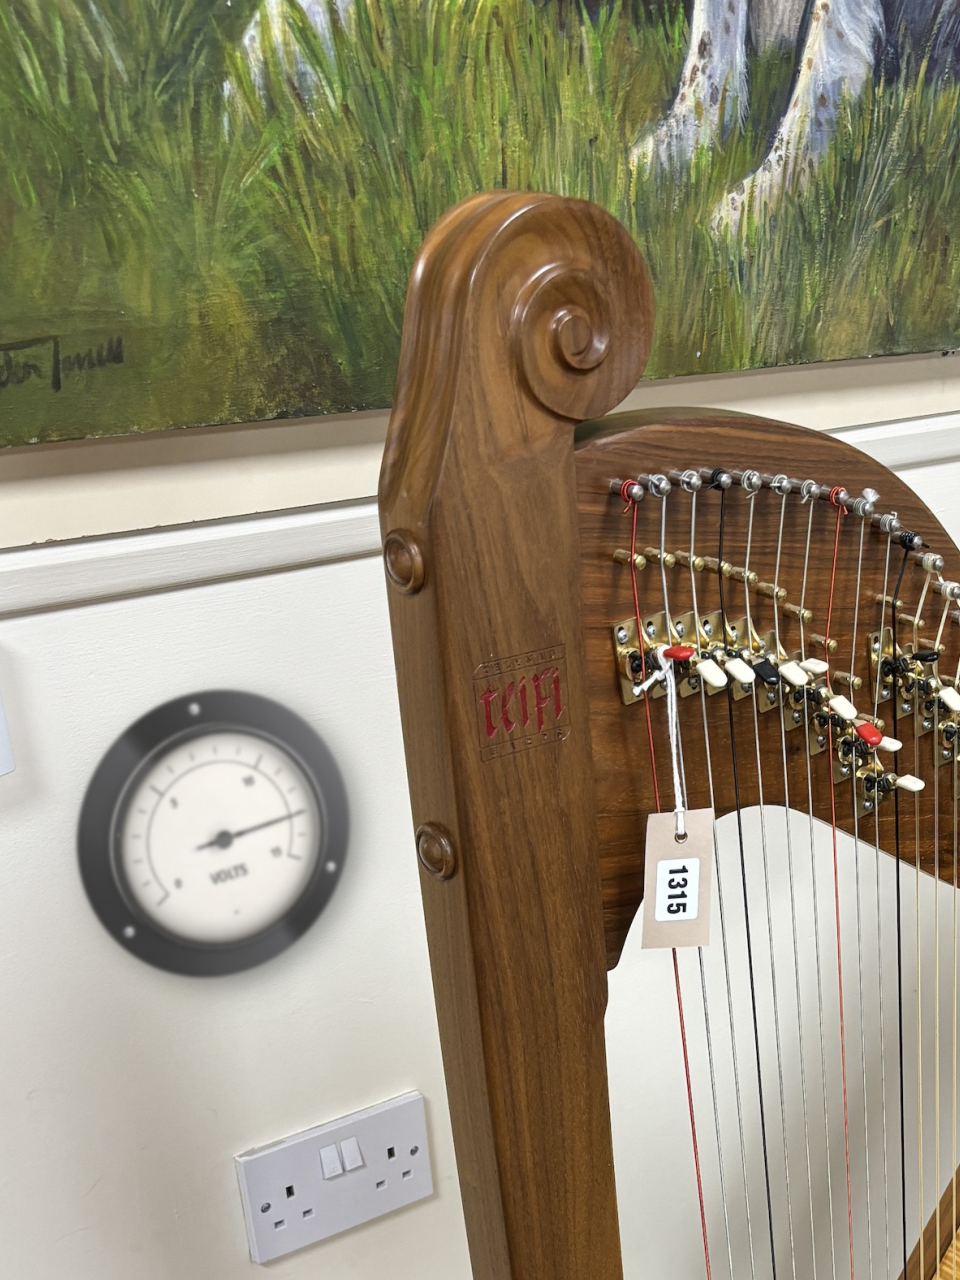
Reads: 13 (V)
